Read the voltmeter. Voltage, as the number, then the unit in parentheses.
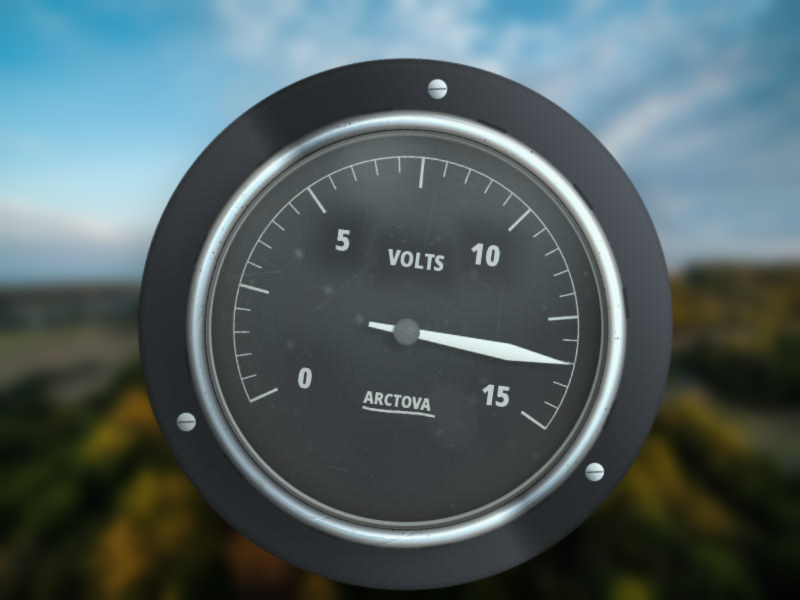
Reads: 13.5 (V)
